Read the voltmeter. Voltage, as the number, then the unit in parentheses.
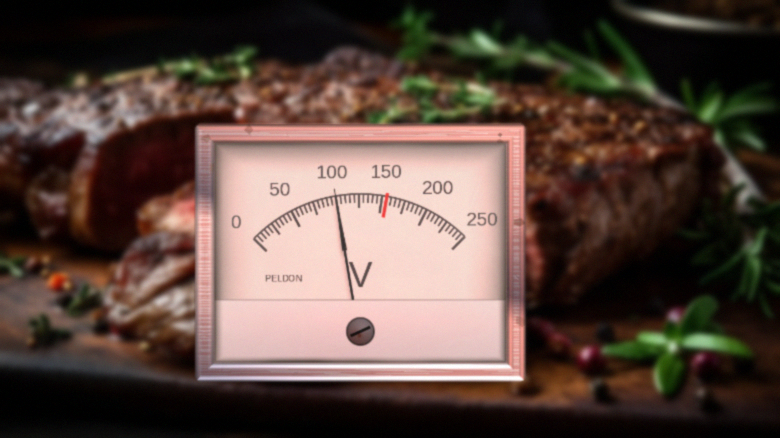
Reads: 100 (V)
